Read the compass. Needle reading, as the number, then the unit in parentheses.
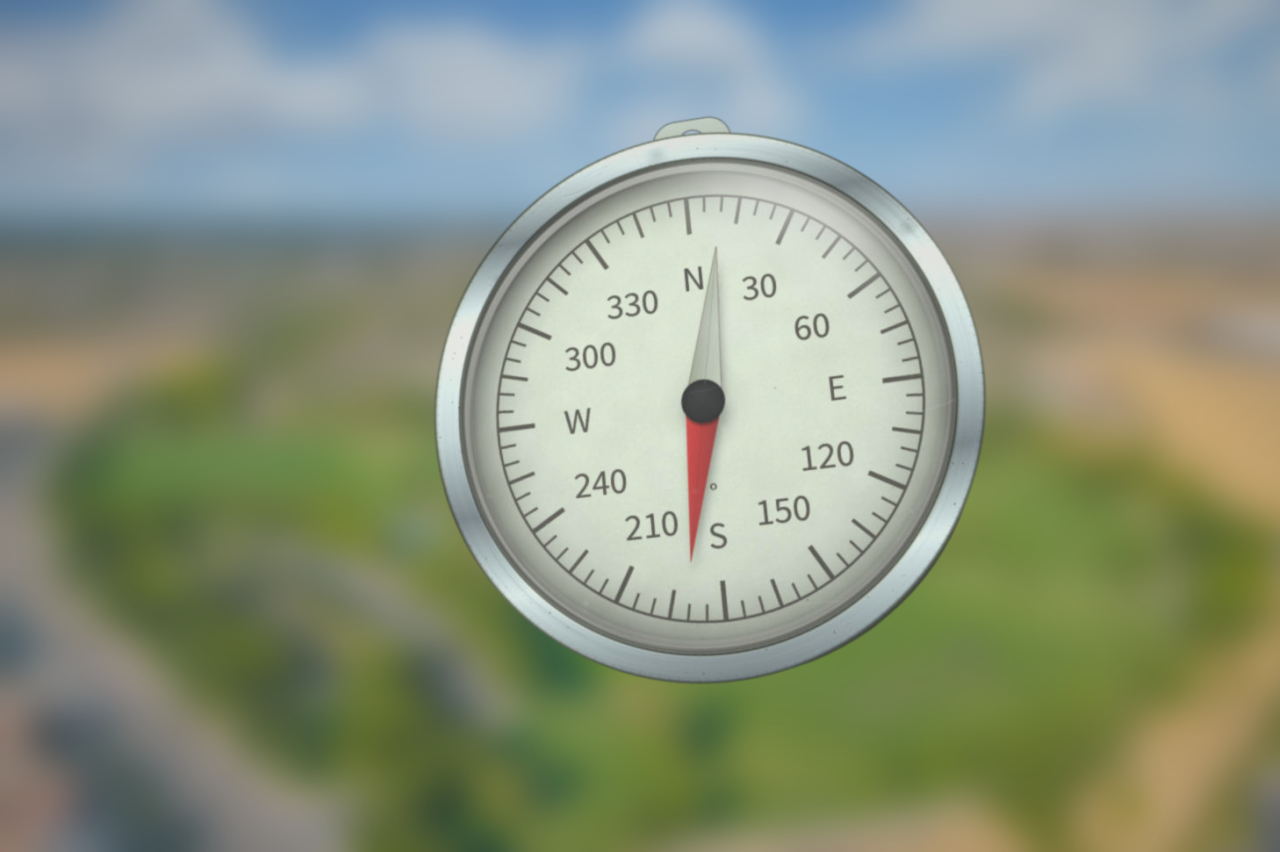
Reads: 190 (°)
